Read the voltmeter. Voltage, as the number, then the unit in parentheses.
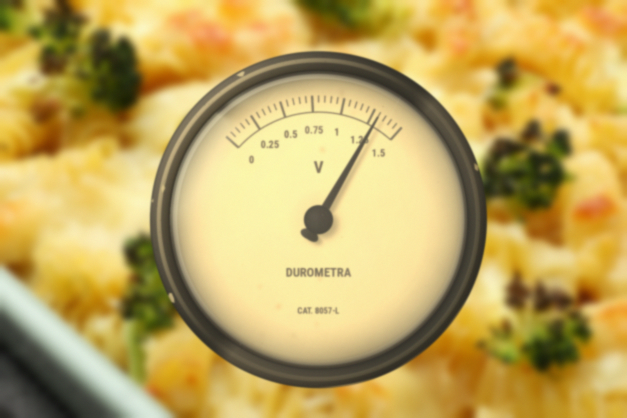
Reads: 1.3 (V)
